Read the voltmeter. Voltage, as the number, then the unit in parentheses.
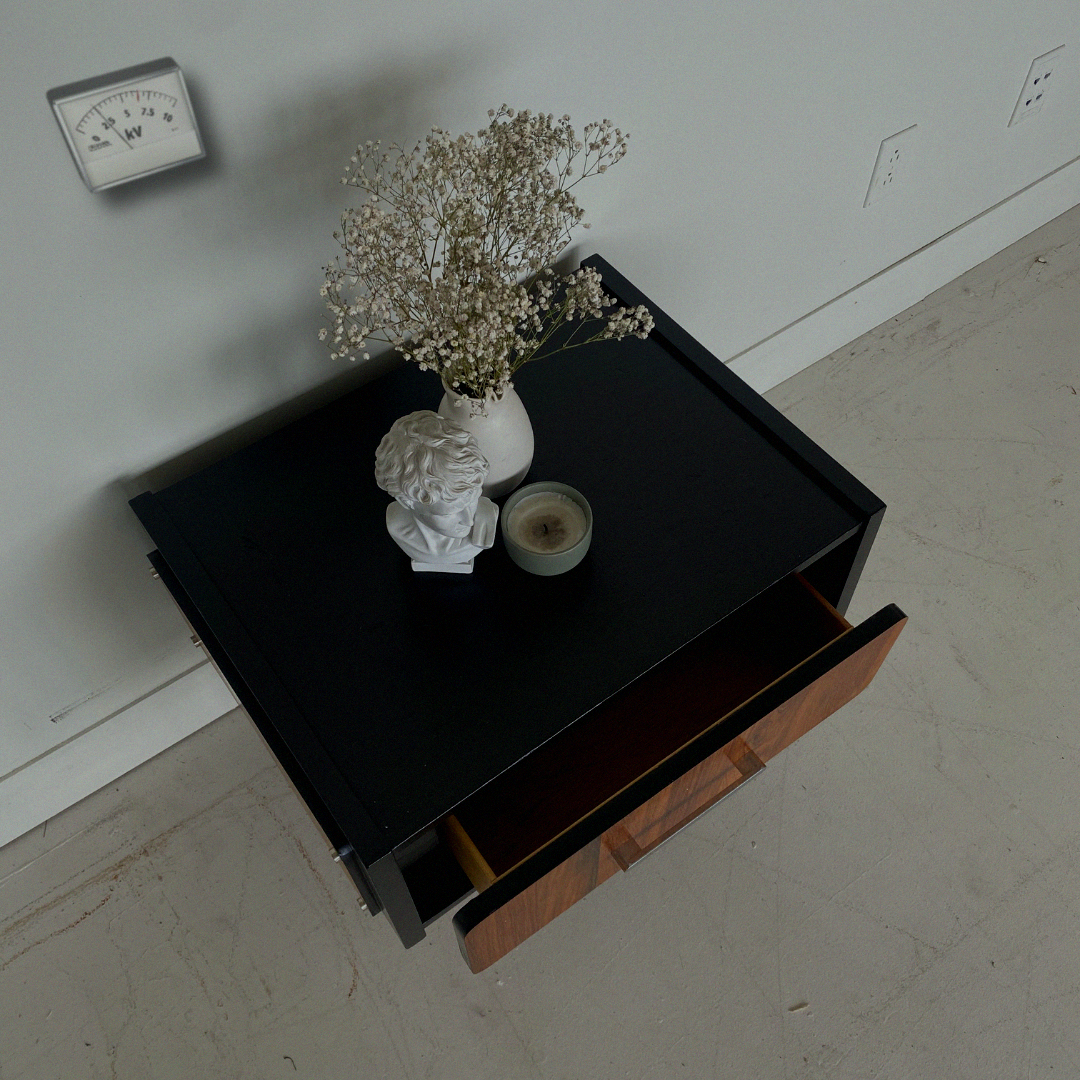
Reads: 2.5 (kV)
